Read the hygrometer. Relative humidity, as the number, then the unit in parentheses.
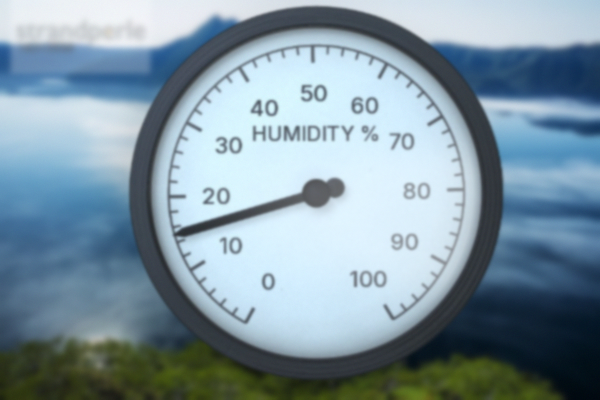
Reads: 15 (%)
